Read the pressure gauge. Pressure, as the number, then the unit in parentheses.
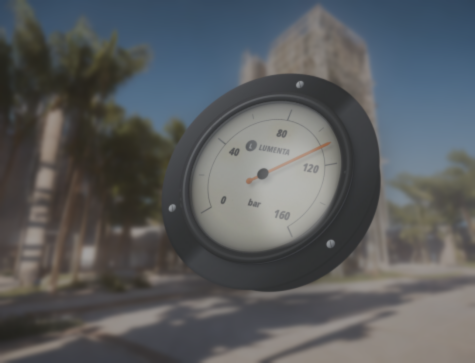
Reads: 110 (bar)
